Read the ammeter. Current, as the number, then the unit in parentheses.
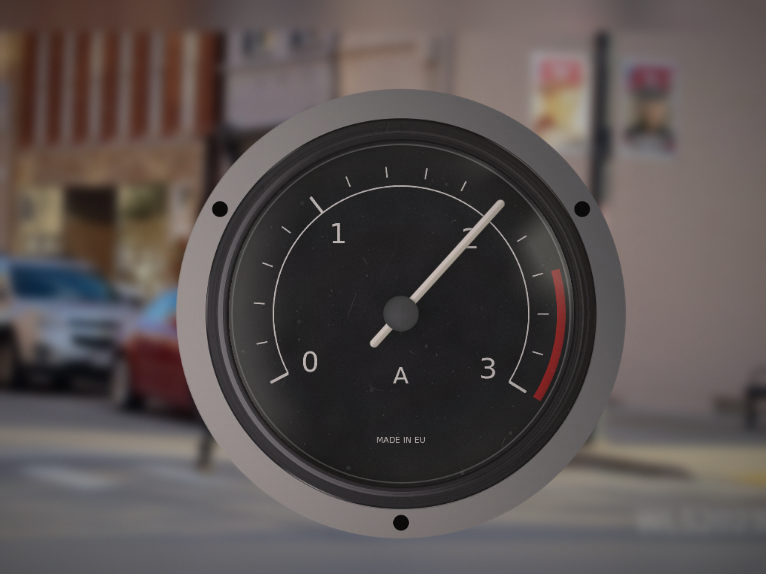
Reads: 2 (A)
